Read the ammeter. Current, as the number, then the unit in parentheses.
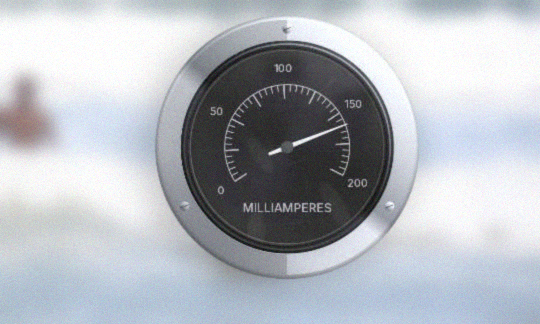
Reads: 160 (mA)
